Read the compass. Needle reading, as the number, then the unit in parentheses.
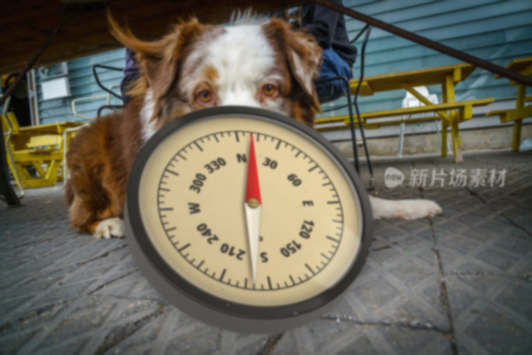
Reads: 10 (°)
